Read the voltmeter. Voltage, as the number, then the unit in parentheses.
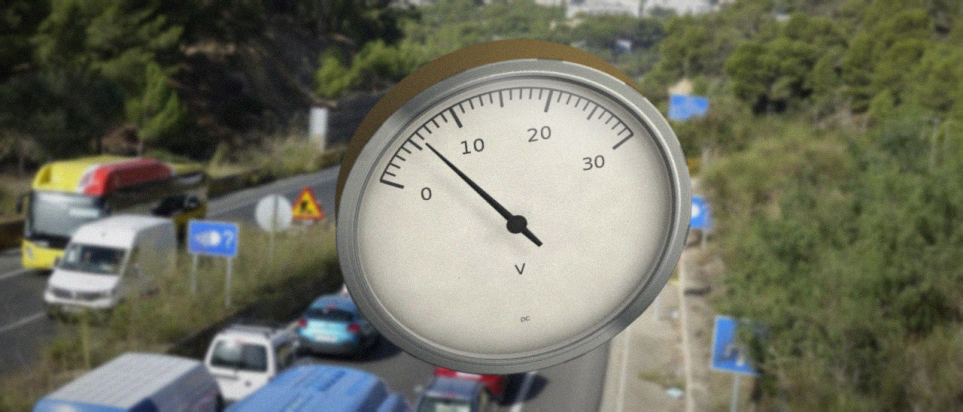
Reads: 6 (V)
